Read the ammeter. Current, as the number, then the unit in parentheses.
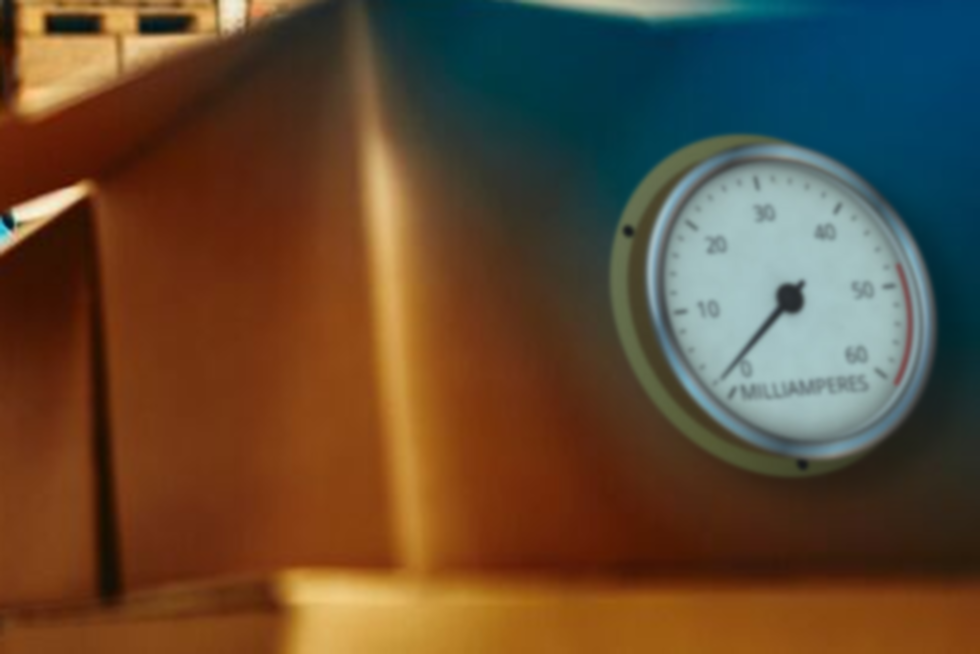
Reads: 2 (mA)
